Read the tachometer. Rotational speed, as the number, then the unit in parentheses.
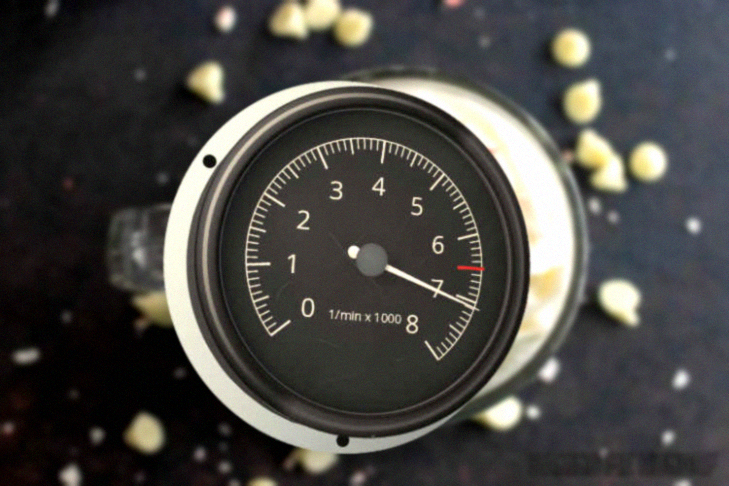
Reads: 7100 (rpm)
